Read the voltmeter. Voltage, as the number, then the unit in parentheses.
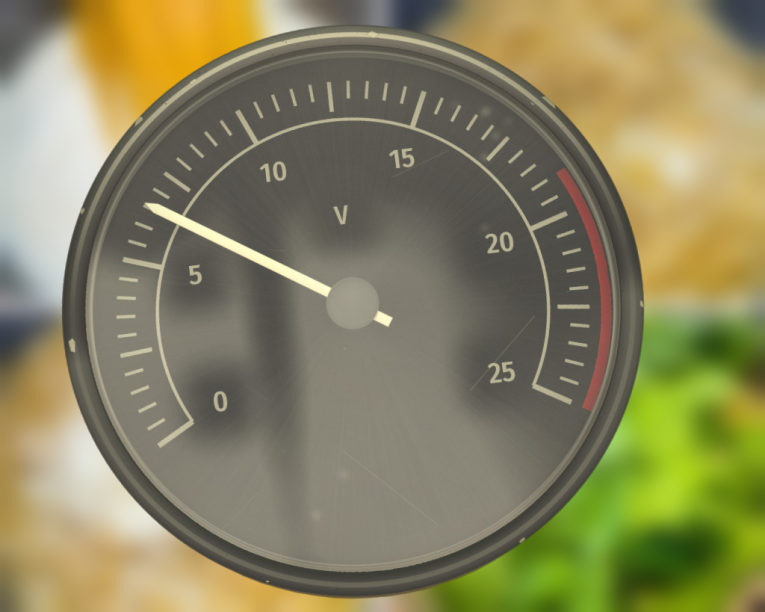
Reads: 6.5 (V)
